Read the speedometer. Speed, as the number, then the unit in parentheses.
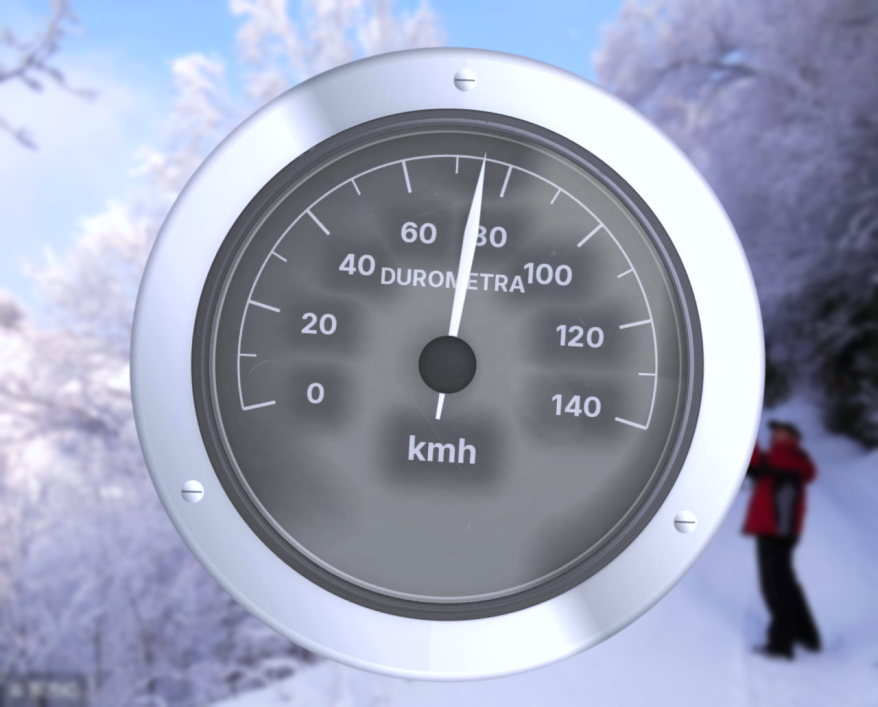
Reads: 75 (km/h)
